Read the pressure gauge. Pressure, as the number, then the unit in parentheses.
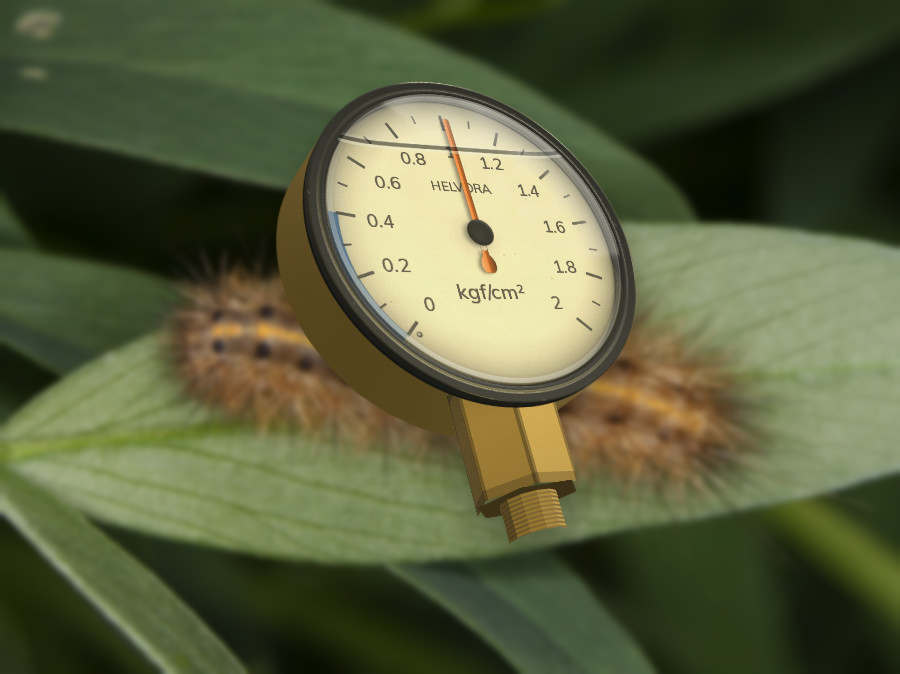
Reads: 1 (kg/cm²)
